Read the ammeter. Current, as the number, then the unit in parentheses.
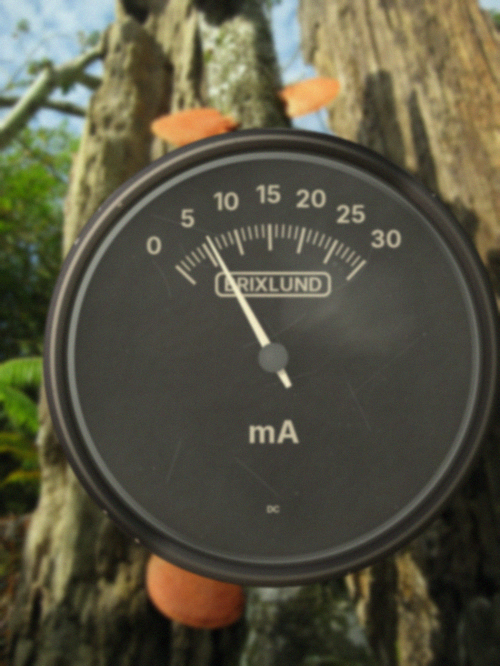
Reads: 6 (mA)
